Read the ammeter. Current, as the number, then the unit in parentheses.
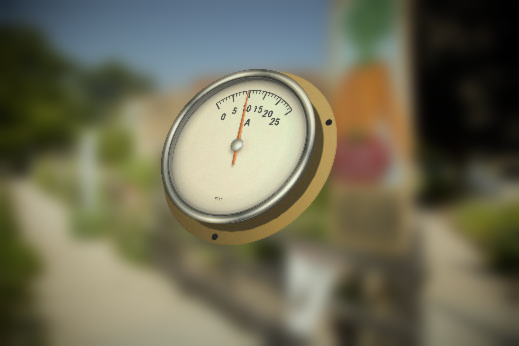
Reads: 10 (A)
